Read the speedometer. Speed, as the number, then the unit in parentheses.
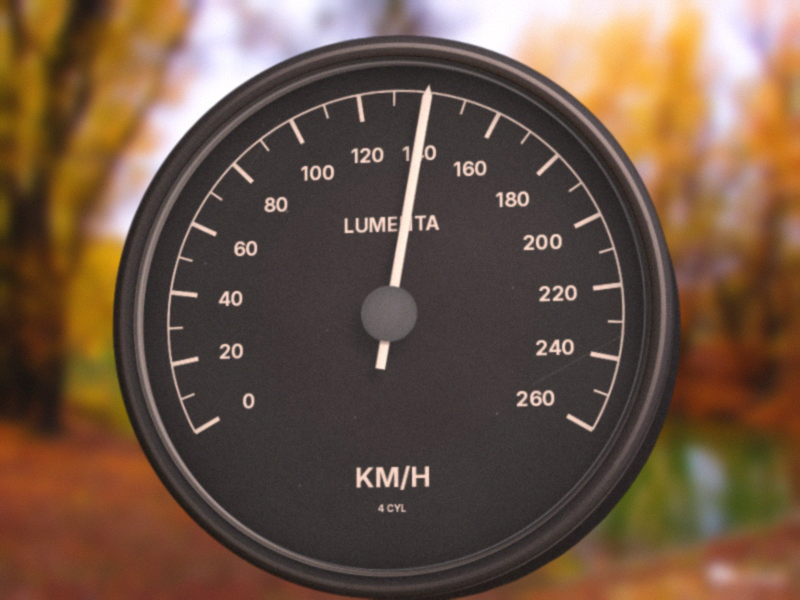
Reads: 140 (km/h)
